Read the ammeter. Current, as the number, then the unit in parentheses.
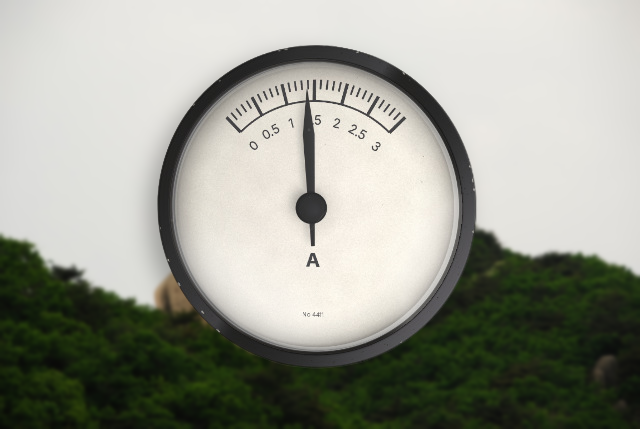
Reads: 1.4 (A)
